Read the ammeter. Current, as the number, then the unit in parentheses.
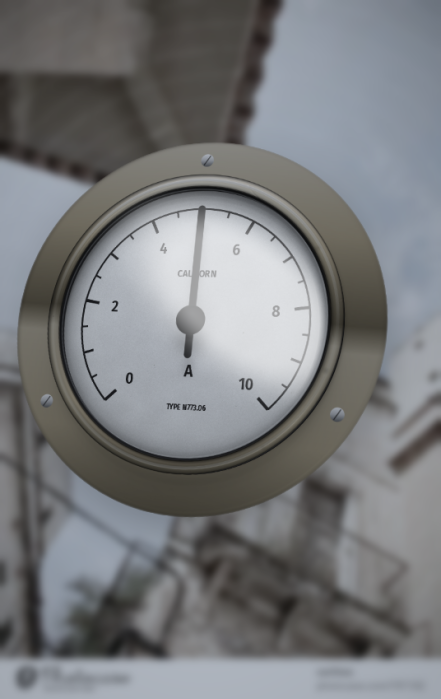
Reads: 5 (A)
